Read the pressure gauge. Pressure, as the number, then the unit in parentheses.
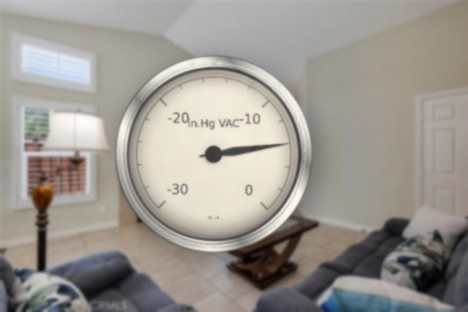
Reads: -6 (inHg)
